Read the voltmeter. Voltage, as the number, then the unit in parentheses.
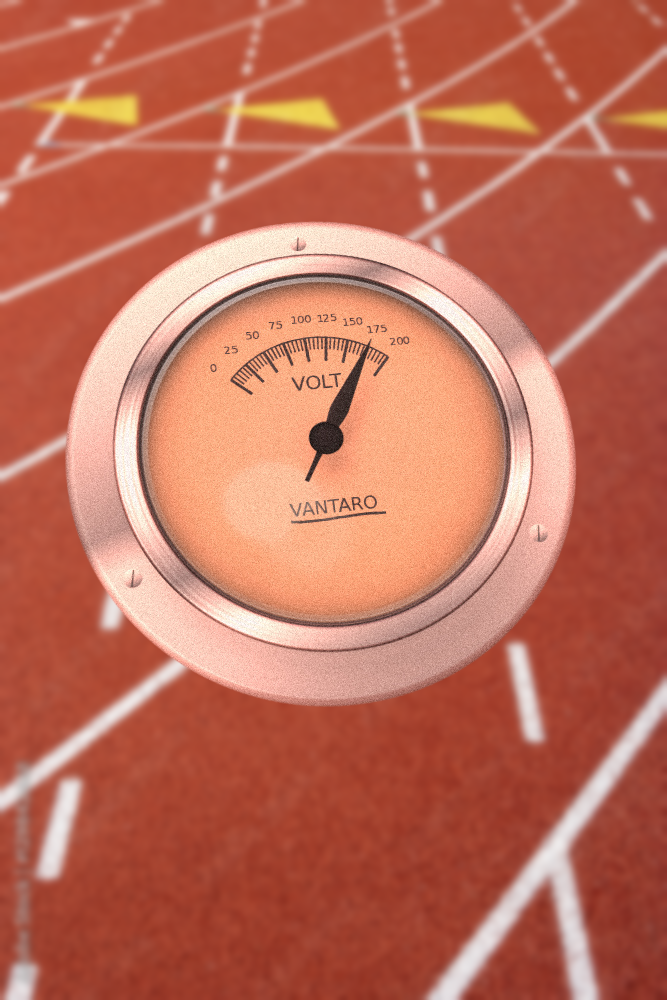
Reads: 175 (V)
